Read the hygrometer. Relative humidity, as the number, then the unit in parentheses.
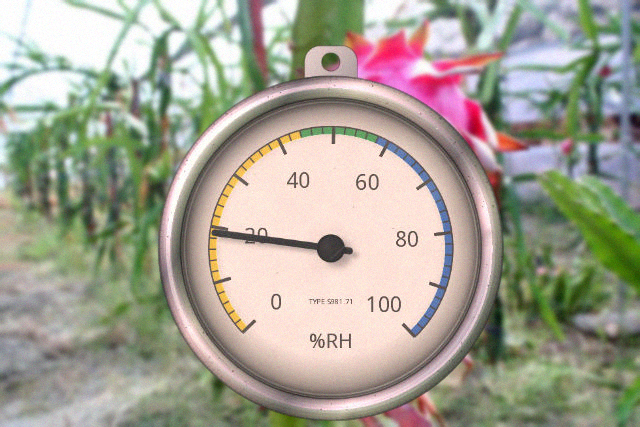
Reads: 19 (%)
